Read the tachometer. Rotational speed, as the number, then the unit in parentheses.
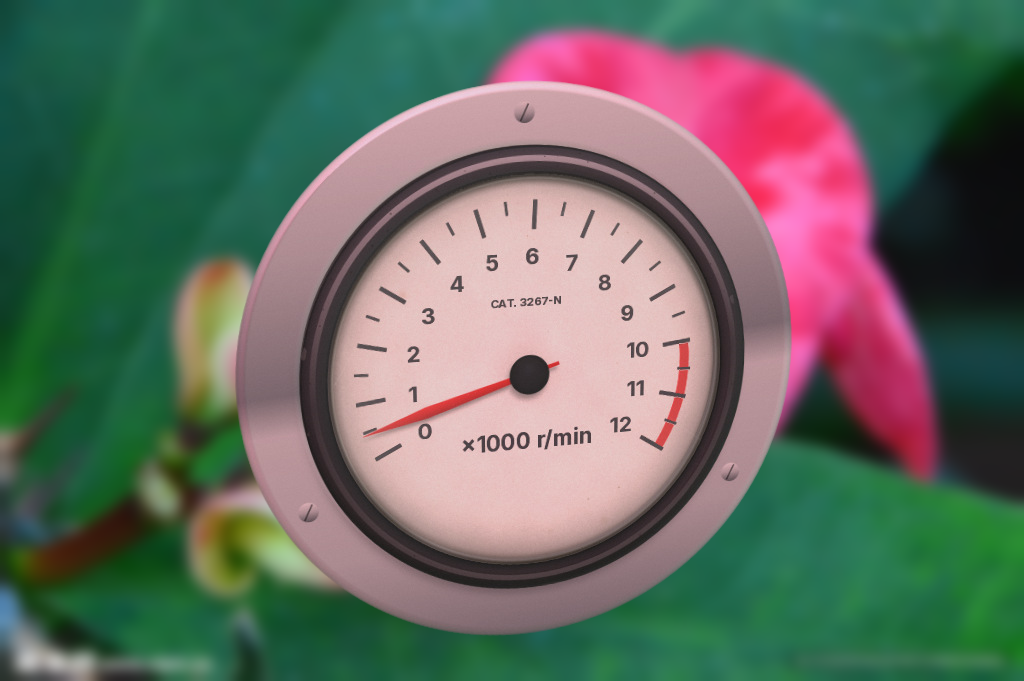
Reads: 500 (rpm)
